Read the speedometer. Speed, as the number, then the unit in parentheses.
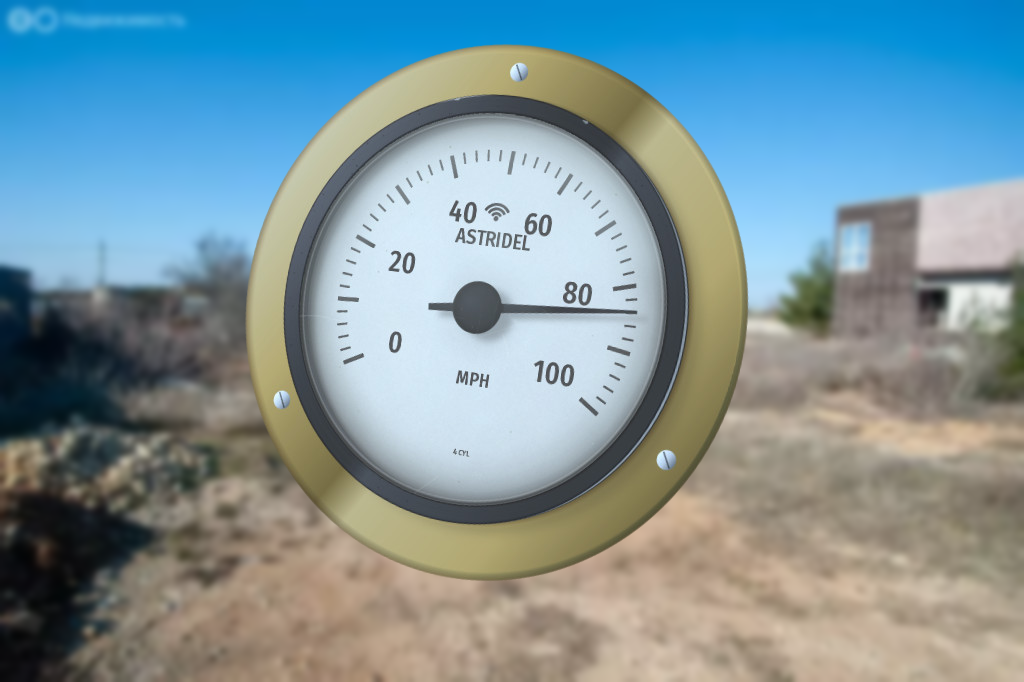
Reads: 84 (mph)
